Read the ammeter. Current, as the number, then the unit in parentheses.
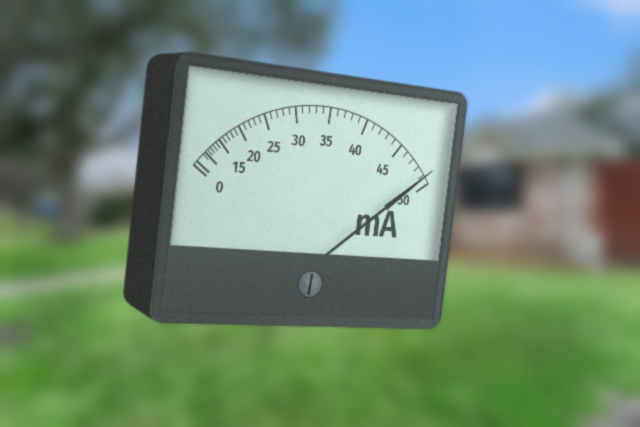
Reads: 49 (mA)
